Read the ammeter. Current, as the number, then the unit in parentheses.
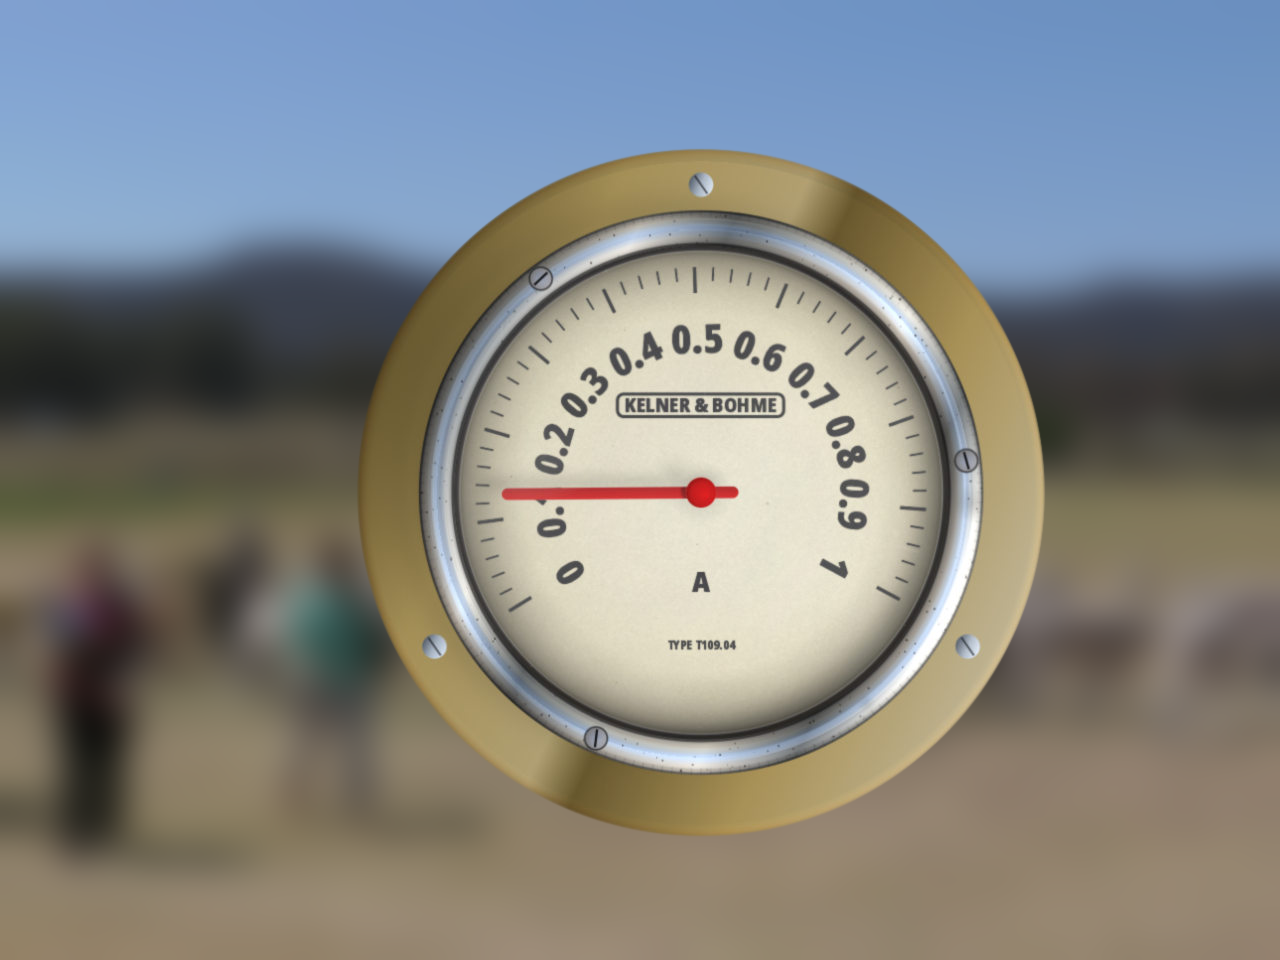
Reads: 0.13 (A)
